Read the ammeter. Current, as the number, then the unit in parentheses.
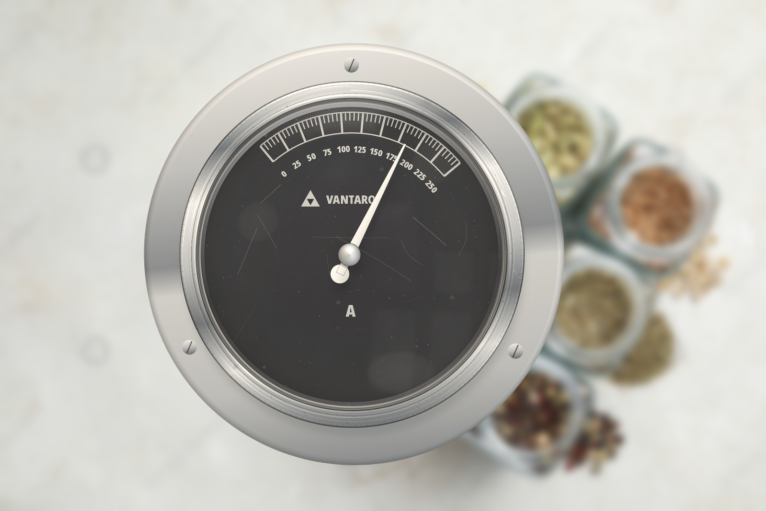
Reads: 185 (A)
